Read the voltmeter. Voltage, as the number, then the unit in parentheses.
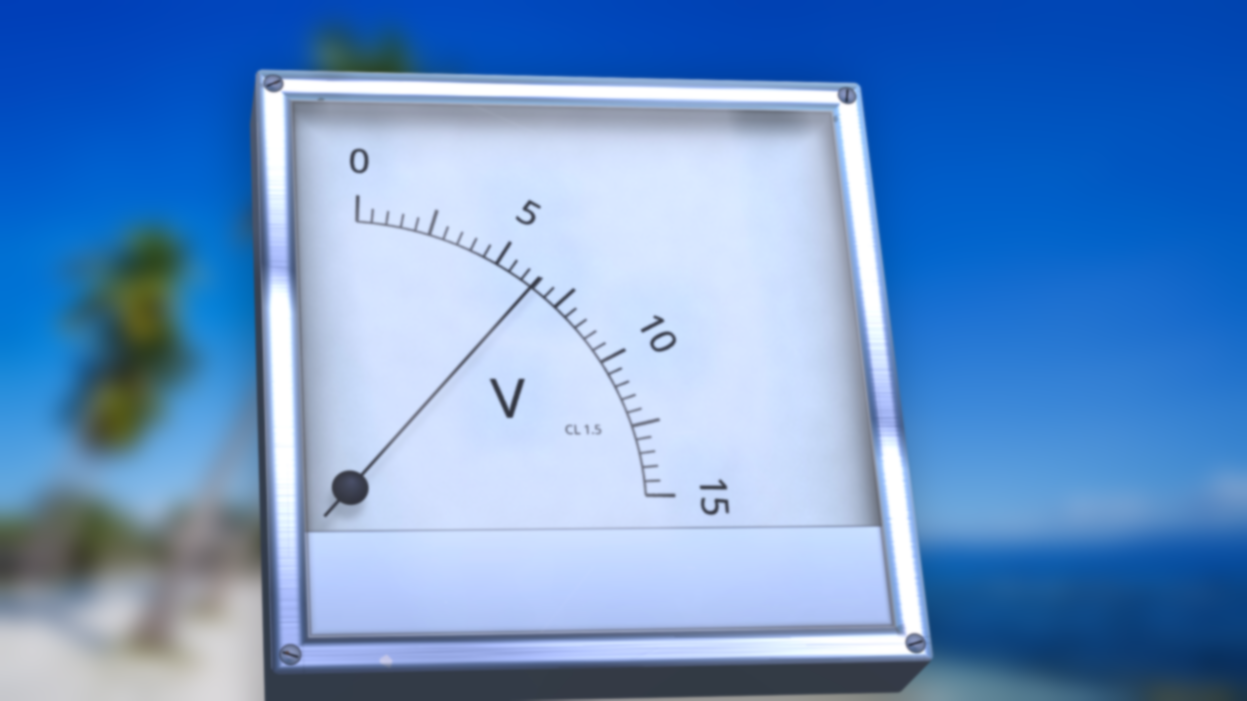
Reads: 6.5 (V)
